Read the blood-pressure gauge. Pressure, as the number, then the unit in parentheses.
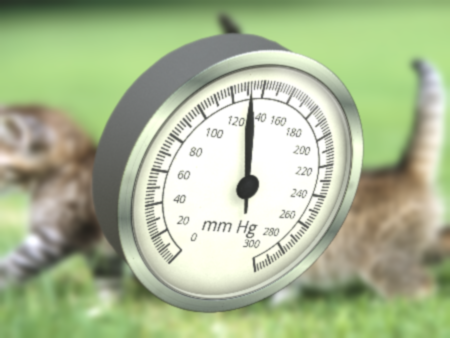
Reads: 130 (mmHg)
